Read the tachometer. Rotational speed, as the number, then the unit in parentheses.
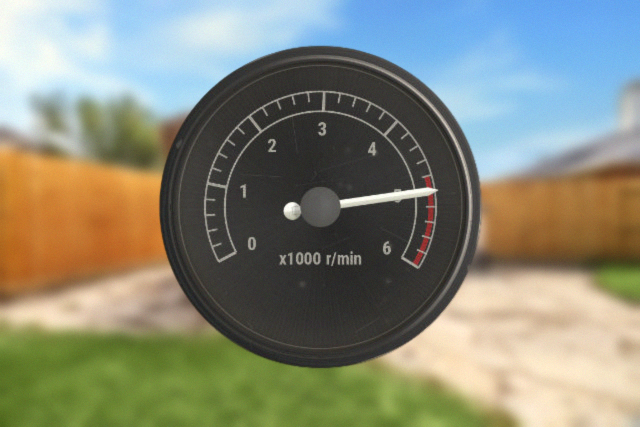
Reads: 5000 (rpm)
